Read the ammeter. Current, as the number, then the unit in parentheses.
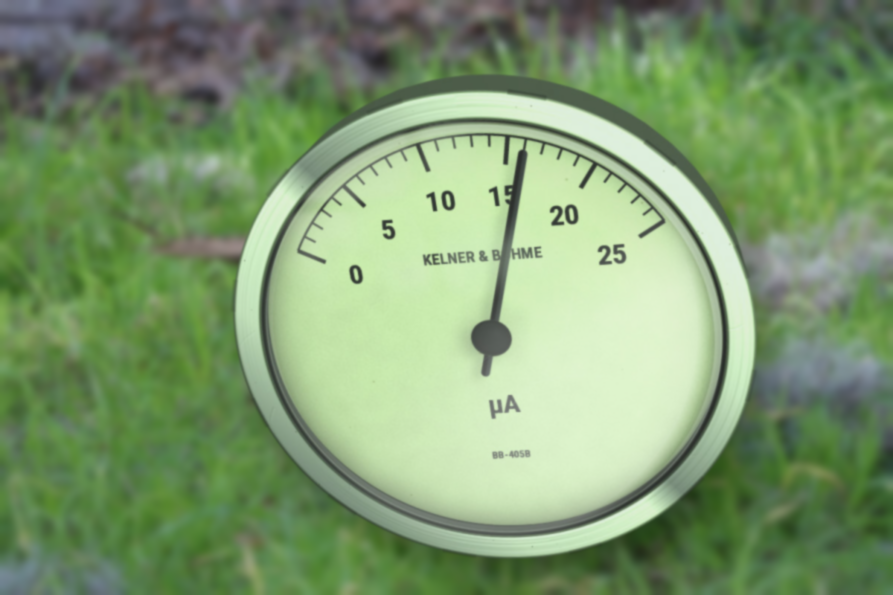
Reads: 16 (µA)
